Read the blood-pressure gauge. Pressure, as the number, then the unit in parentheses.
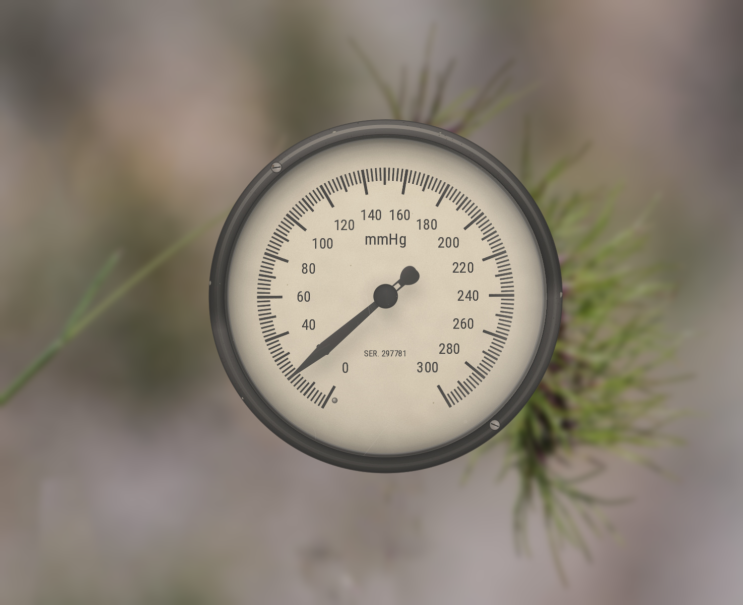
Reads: 20 (mmHg)
